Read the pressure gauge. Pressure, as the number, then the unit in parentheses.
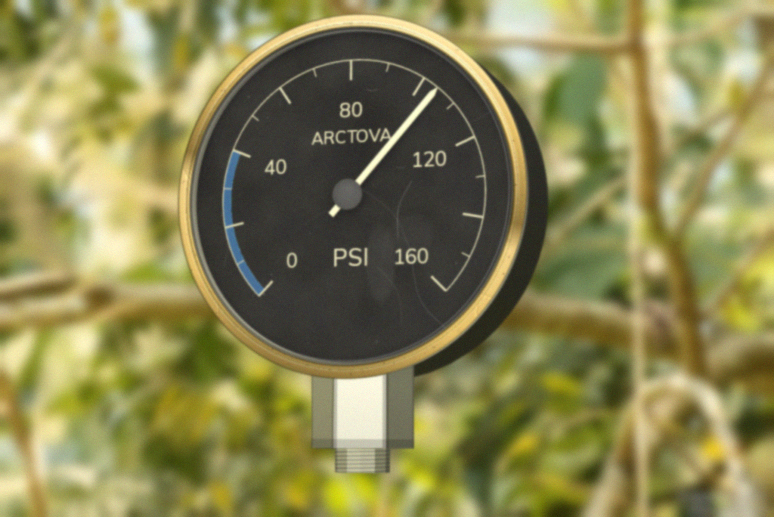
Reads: 105 (psi)
